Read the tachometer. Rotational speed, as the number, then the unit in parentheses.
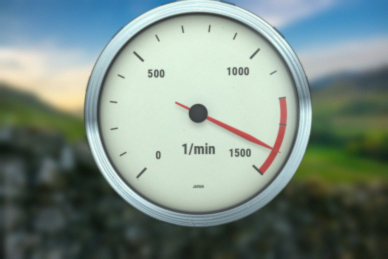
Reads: 1400 (rpm)
